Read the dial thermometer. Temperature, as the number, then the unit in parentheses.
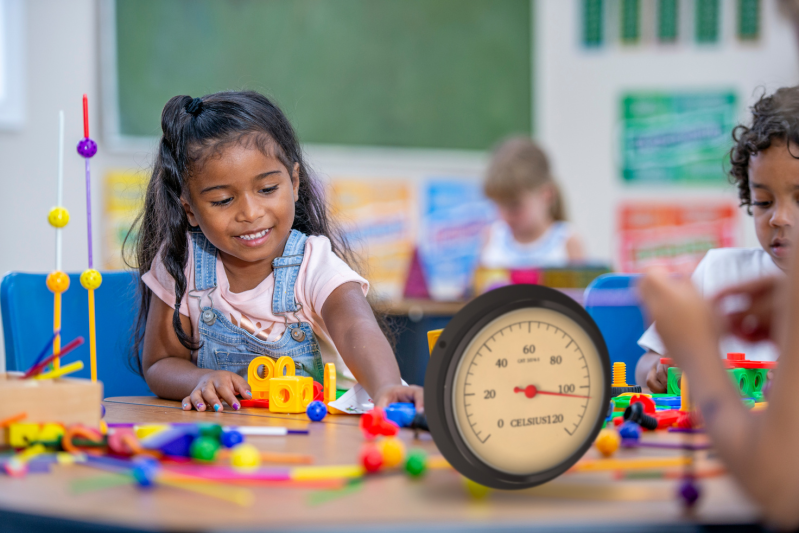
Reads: 104 (°C)
